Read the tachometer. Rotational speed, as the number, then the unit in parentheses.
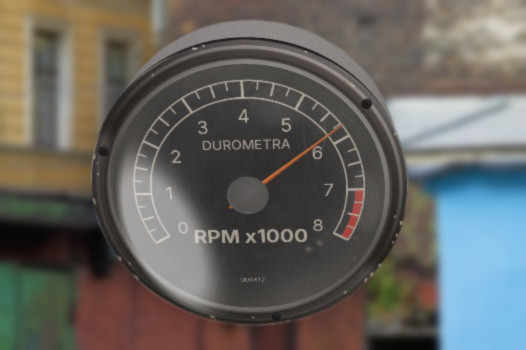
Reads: 5750 (rpm)
